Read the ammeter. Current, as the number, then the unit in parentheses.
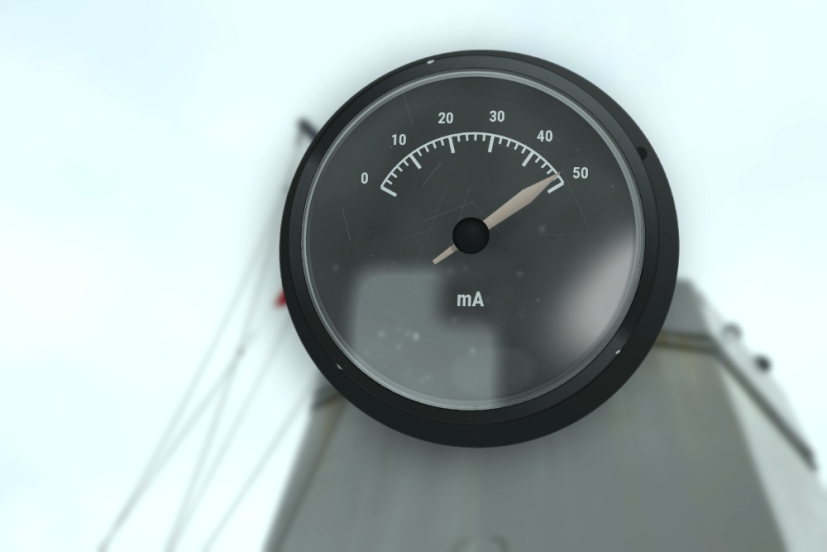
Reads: 48 (mA)
